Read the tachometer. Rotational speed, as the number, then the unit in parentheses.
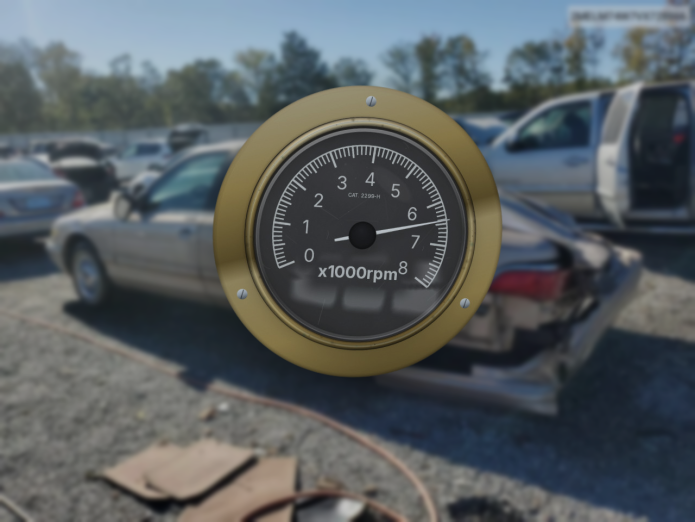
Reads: 6400 (rpm)
